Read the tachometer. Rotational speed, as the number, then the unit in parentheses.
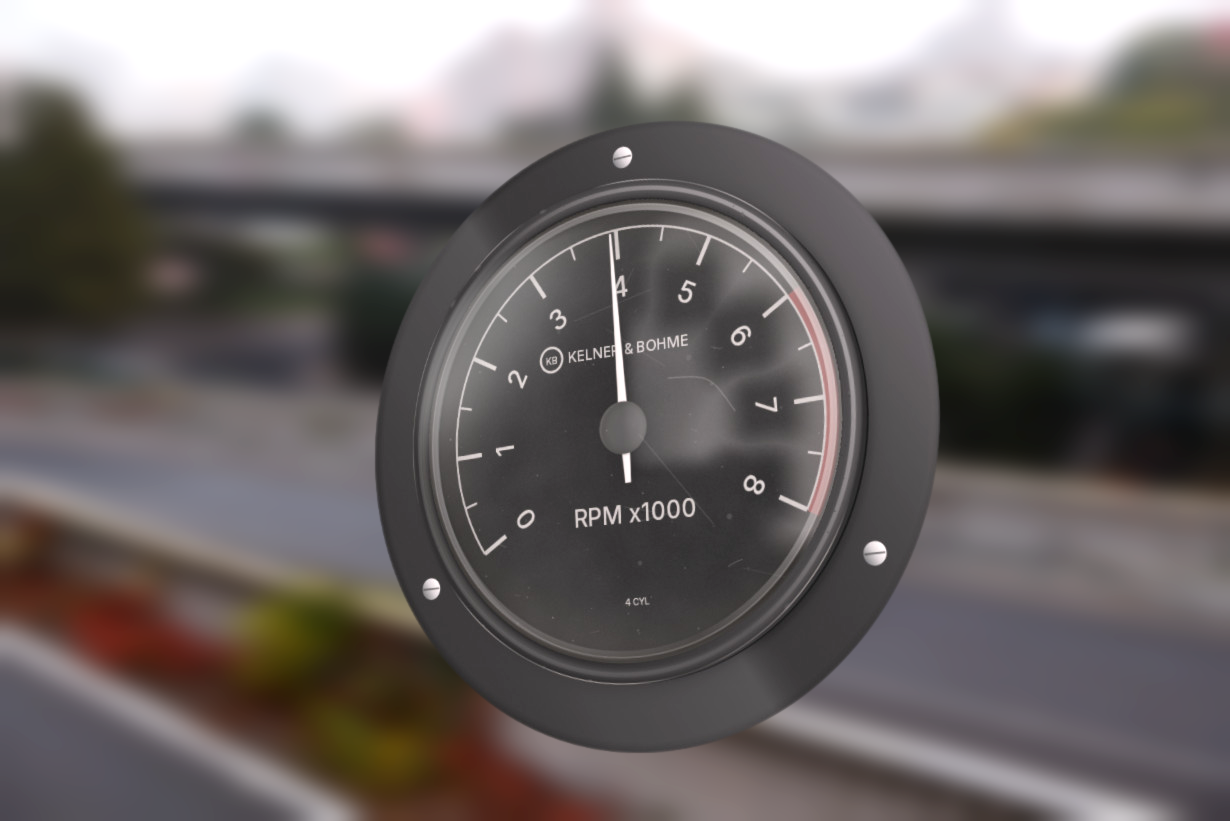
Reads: 4000 (rpm)
